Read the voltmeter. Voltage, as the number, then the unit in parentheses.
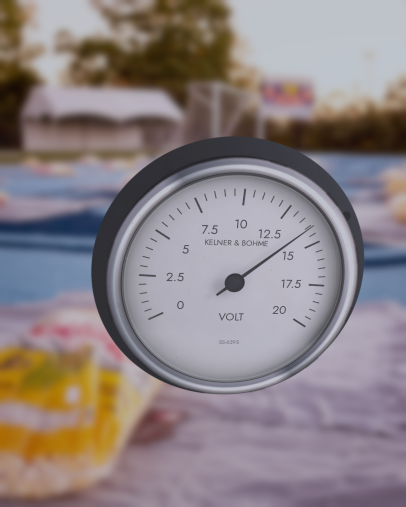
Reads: 14 (V)
